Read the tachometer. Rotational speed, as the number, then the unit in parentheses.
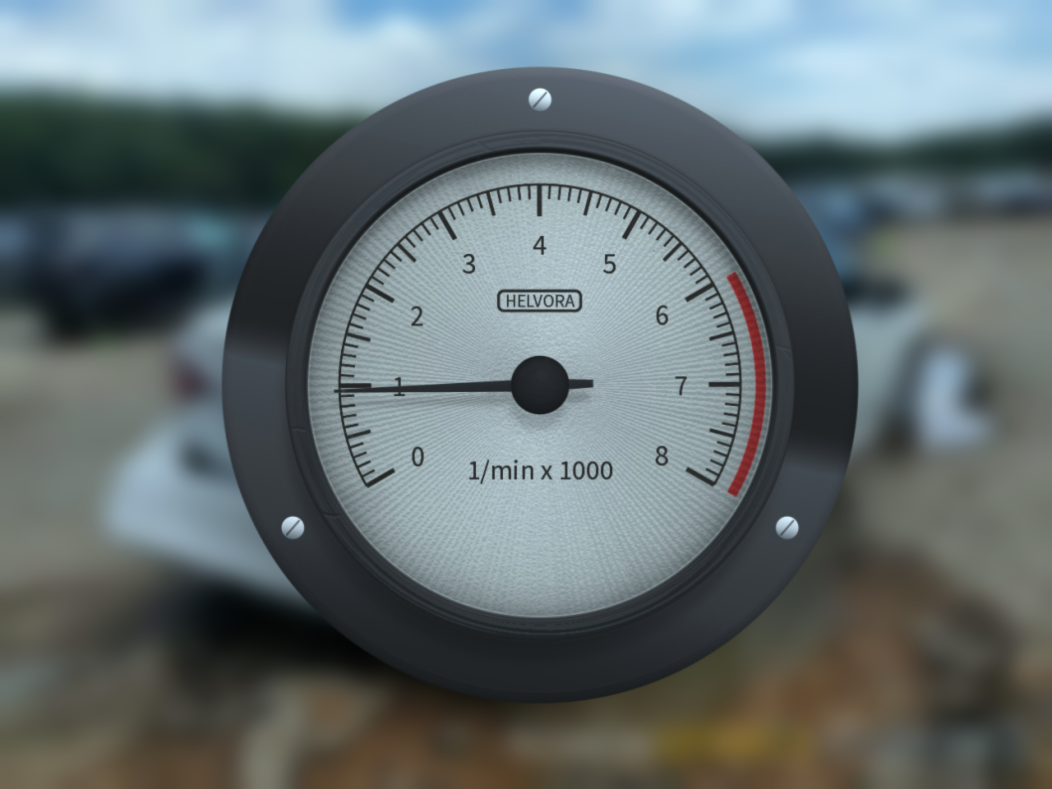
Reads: 950 (rpm)
